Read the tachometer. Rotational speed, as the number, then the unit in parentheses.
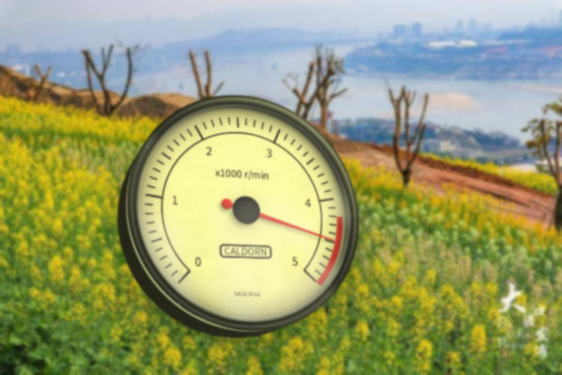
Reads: 4500 (rpm)
